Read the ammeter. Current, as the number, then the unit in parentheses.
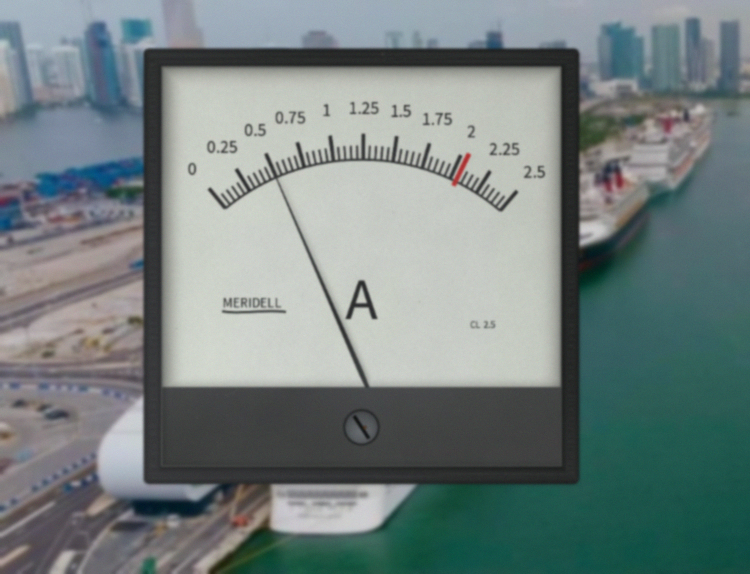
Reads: 0.5 (A)
